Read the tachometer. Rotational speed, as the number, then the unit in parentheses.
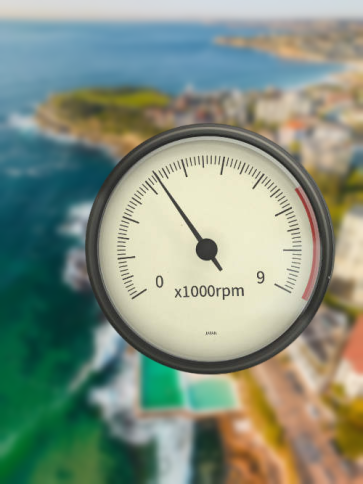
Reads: 3300 (rpm)
